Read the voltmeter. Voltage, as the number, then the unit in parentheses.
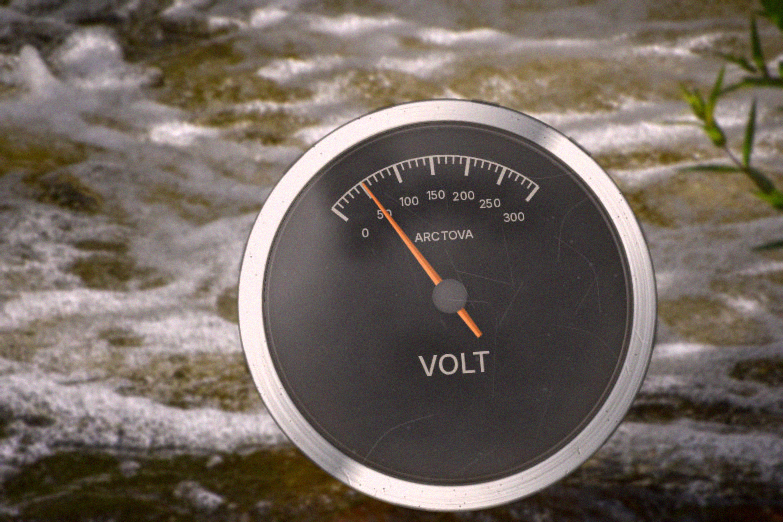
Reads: 50 (V)
